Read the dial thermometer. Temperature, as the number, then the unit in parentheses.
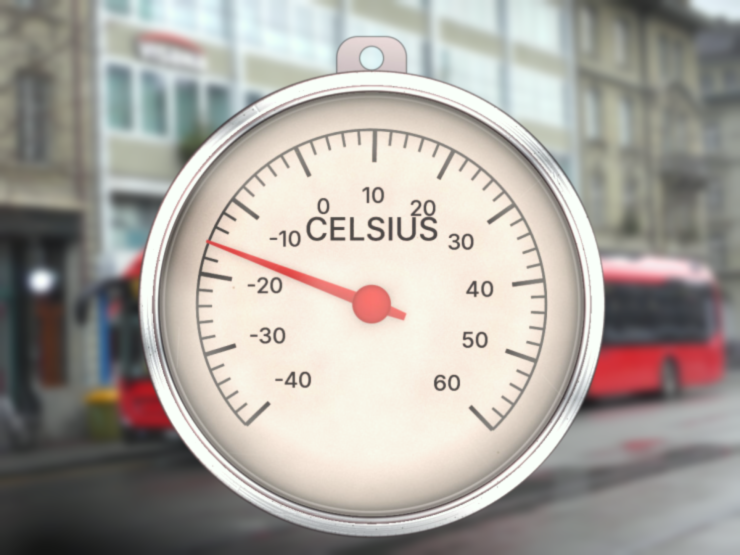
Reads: -16 (°C)
